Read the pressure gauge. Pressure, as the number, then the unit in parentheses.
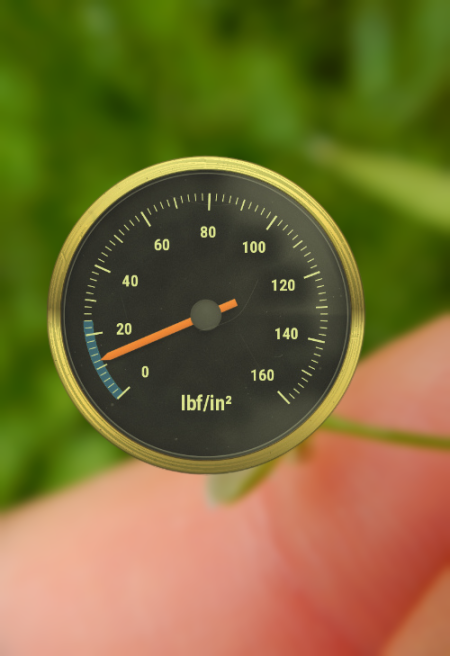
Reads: 12 (psi)
